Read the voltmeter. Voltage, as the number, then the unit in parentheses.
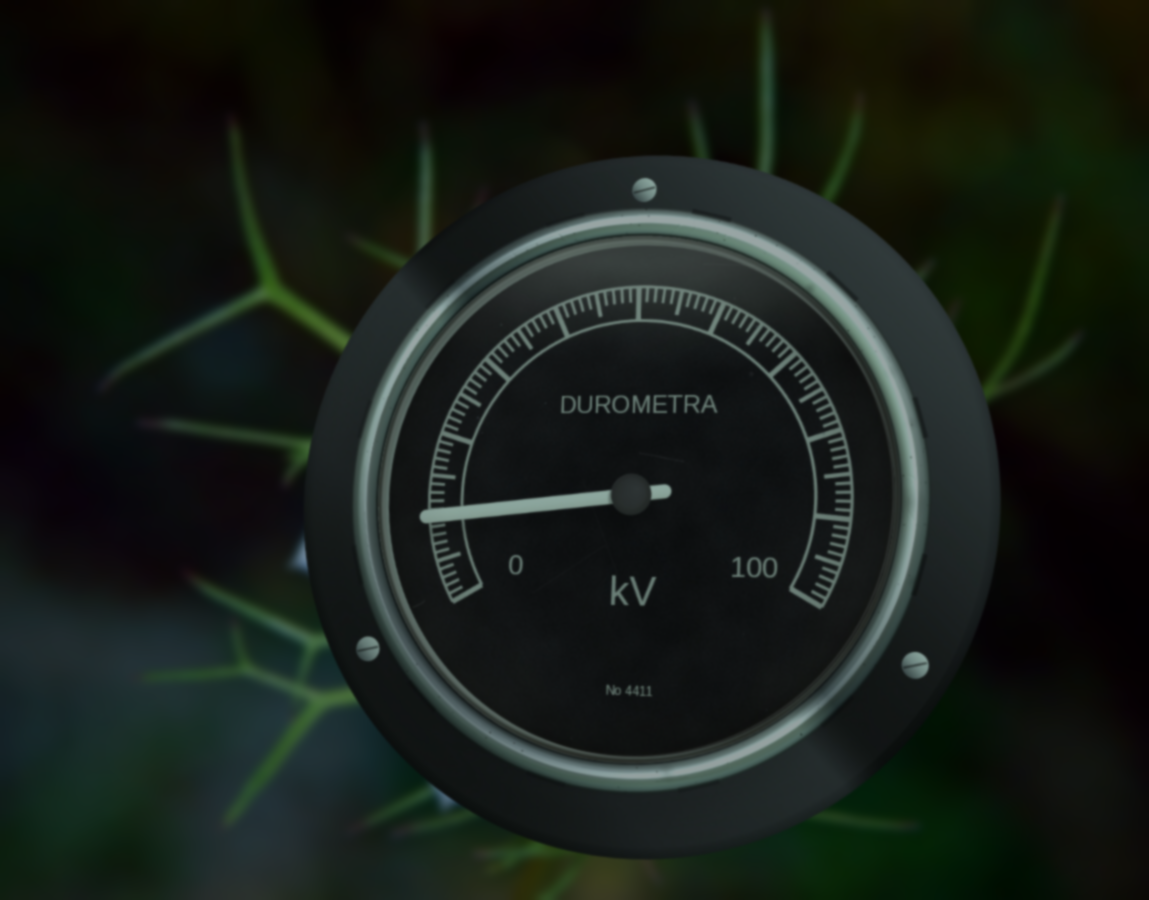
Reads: 10 (kV)
